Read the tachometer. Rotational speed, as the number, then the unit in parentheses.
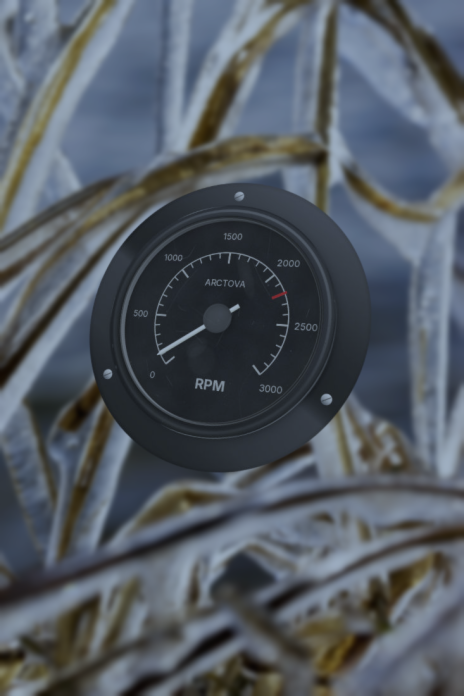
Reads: 100 (rpm)
